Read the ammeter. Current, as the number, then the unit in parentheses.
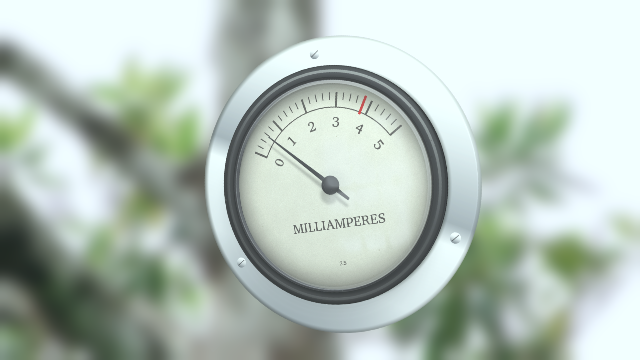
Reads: 0.6 (mA)
